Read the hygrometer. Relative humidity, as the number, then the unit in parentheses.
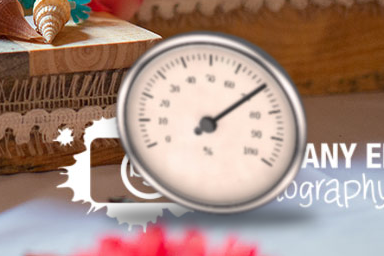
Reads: 70 (%)
